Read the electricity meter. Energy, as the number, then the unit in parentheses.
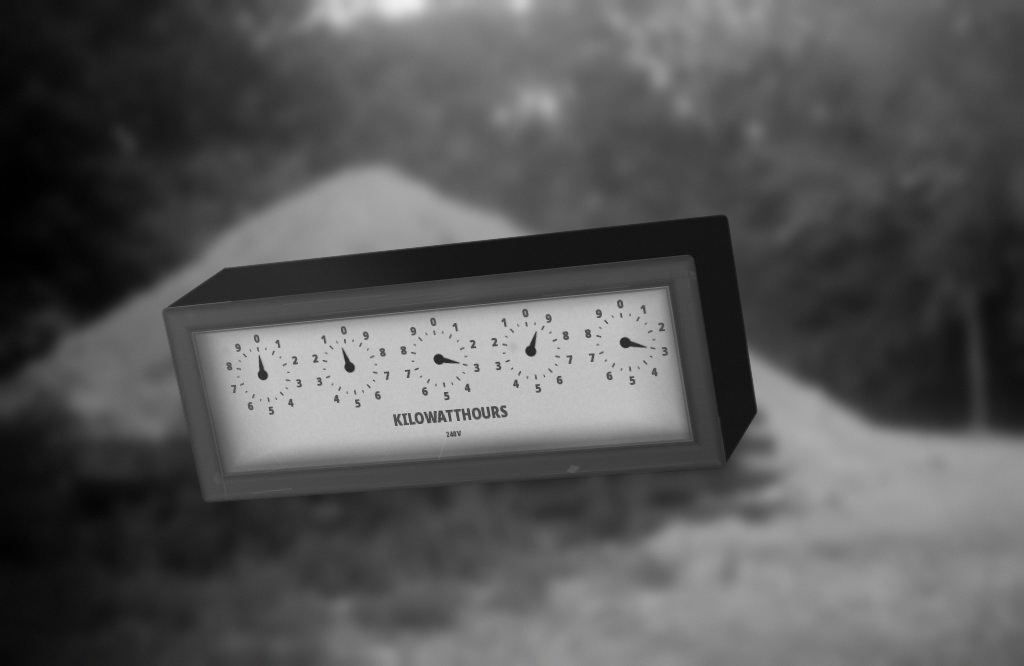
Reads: 293 (kWh)
